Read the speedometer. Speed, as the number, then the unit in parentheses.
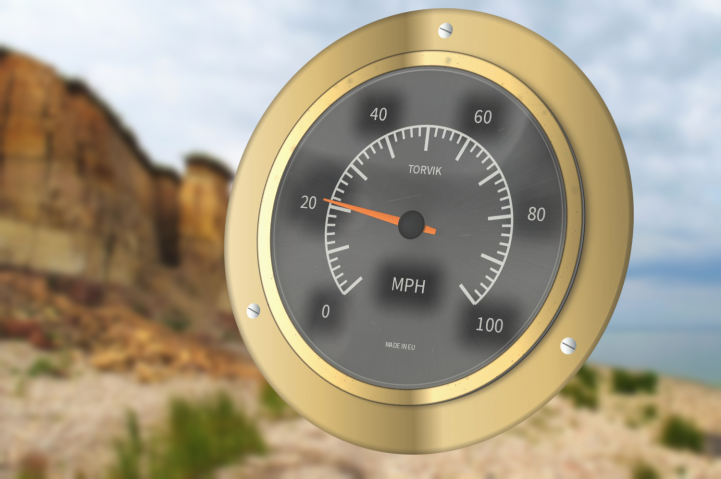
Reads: 21 (mph)
